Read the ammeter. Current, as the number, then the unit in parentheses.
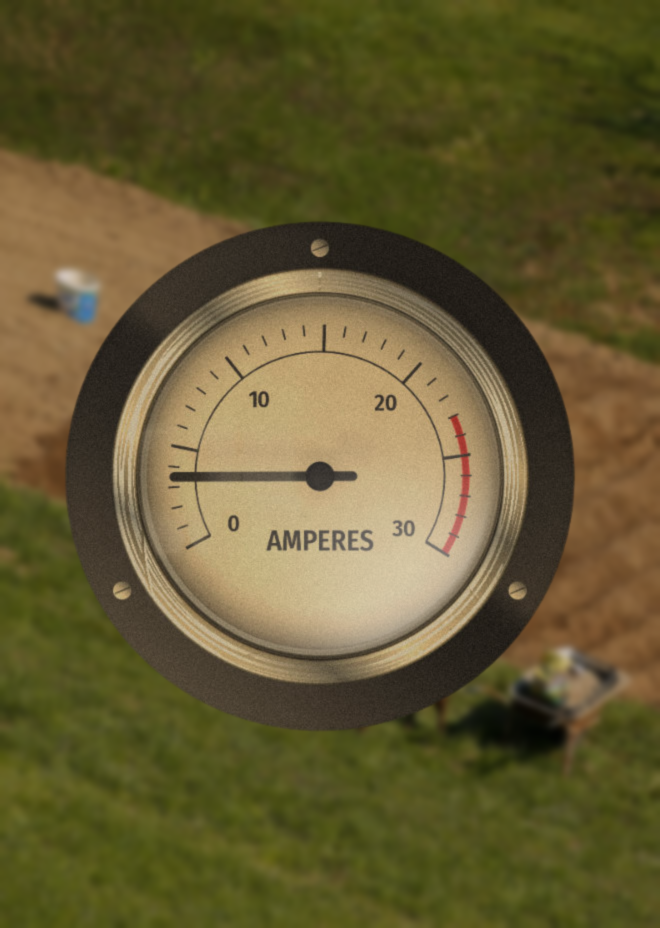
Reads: 3.5 (A)
